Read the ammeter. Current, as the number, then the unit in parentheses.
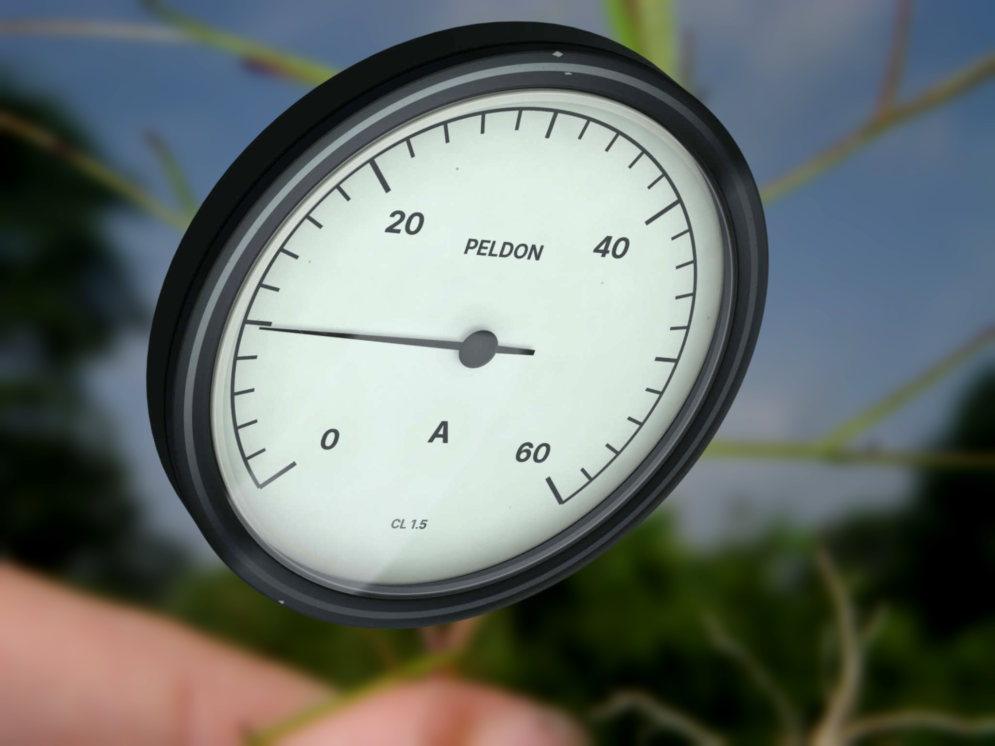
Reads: 10 (A)
